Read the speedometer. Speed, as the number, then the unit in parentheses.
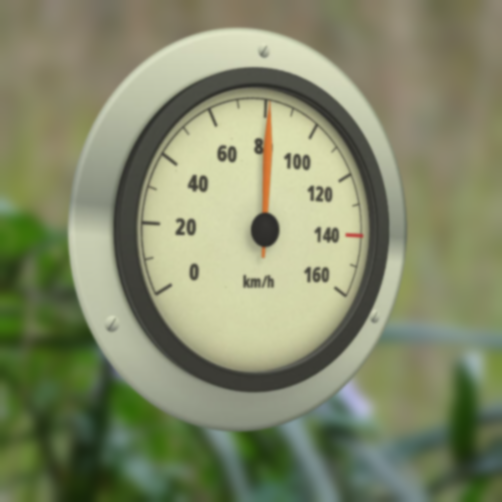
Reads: 80 (km/h)
